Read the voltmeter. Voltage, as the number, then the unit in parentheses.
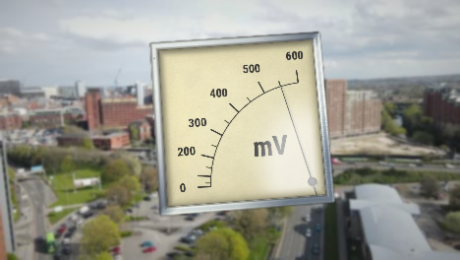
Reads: 550 (mV)
